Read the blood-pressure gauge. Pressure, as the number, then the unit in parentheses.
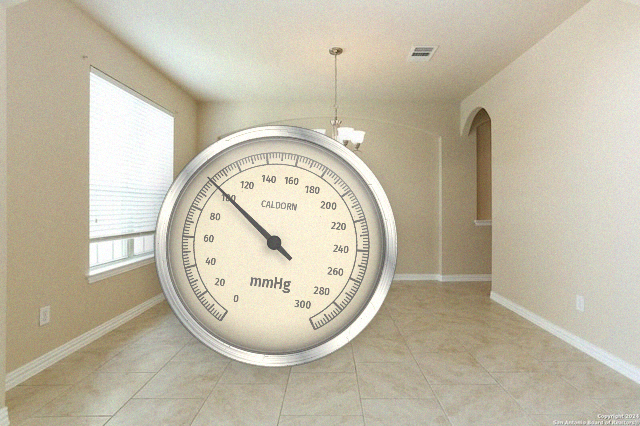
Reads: 100 (mmHg)
